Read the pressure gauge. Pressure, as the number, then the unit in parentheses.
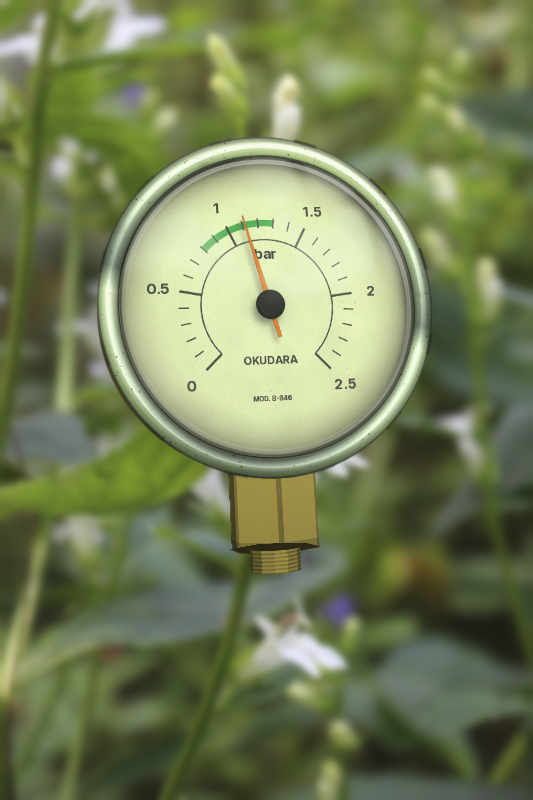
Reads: 1.1 (bar)
